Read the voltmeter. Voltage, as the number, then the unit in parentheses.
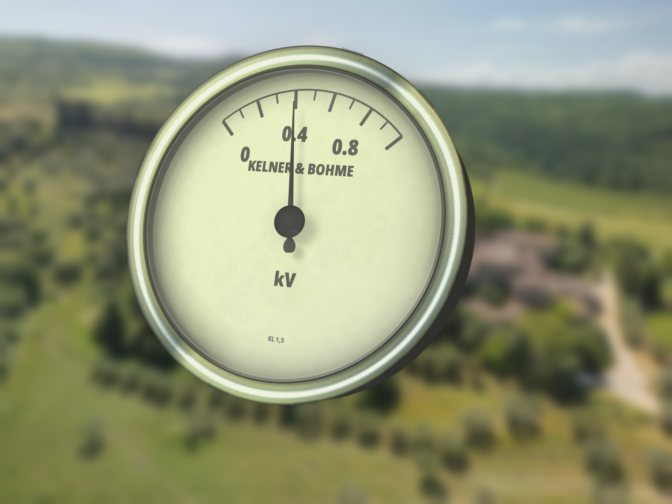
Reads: 0.4 (kV)
